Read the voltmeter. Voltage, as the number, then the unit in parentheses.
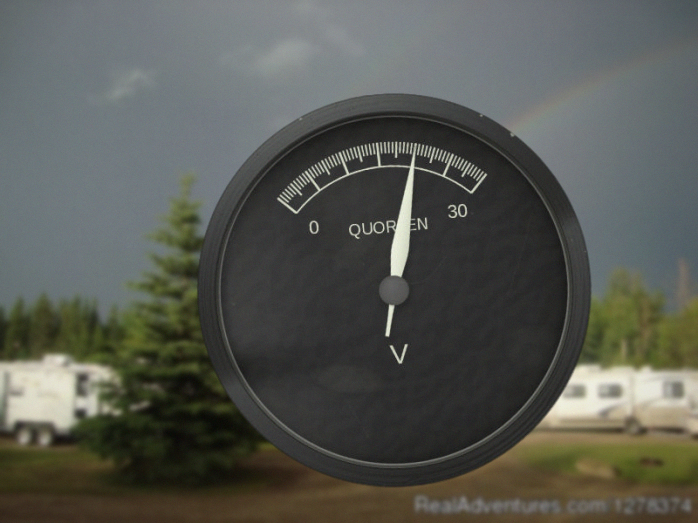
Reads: 20 (V)
